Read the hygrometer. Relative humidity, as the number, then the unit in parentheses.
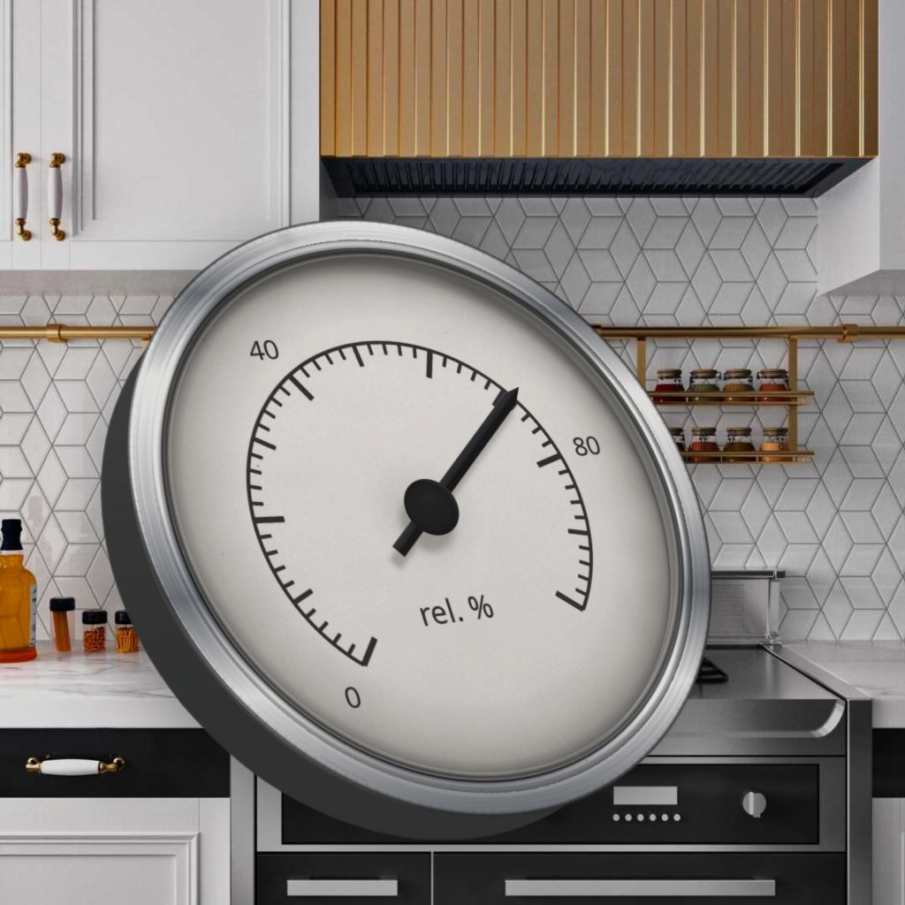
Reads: 71 (%)
